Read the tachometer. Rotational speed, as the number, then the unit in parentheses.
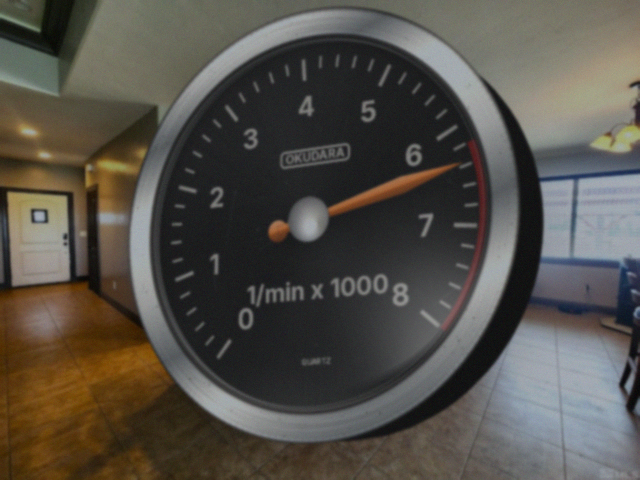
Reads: 6400 (rpm)
